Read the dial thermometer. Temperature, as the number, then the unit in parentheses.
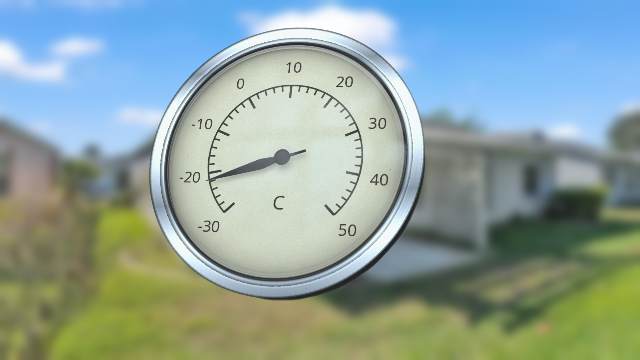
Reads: -22 (°C)
